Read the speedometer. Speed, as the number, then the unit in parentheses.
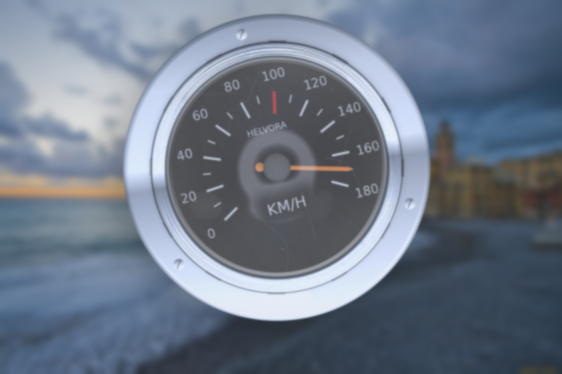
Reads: 170 (km/h)
